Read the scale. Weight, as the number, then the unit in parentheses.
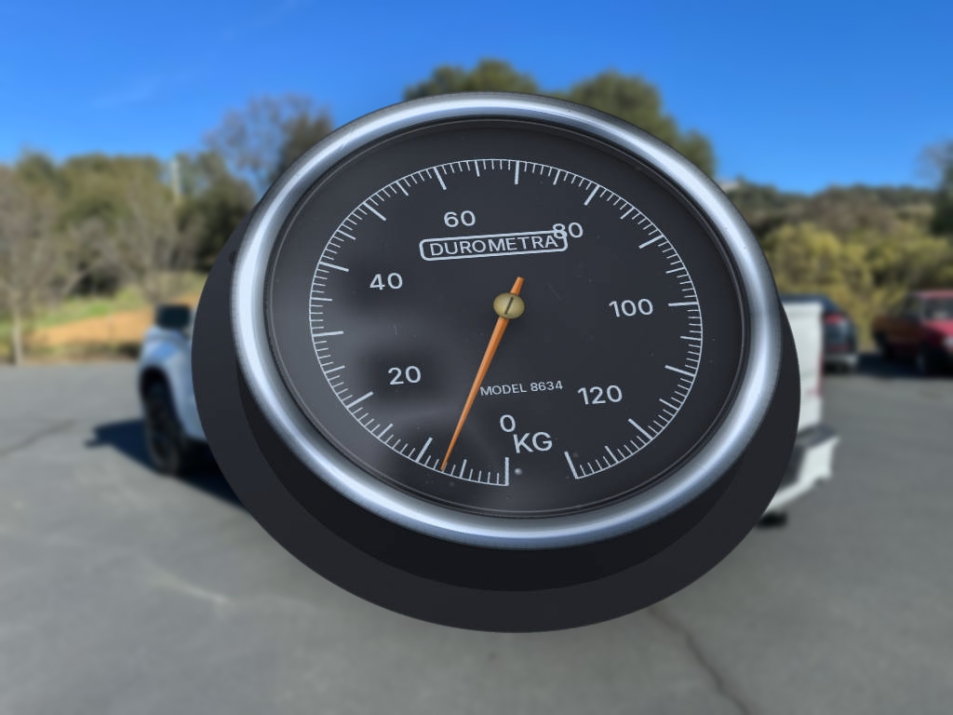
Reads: 7 (kg)
